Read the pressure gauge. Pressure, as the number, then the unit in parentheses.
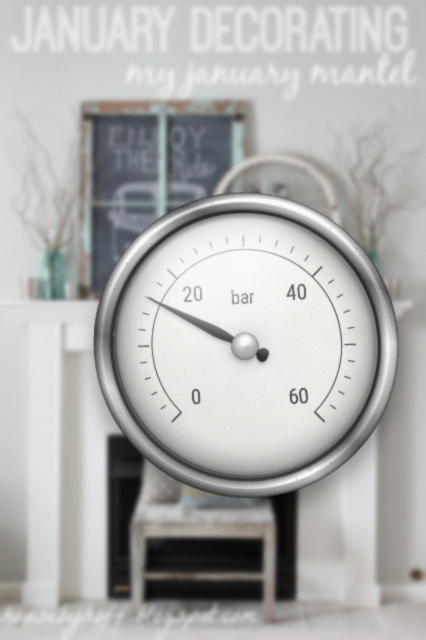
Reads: 16 (bar)
